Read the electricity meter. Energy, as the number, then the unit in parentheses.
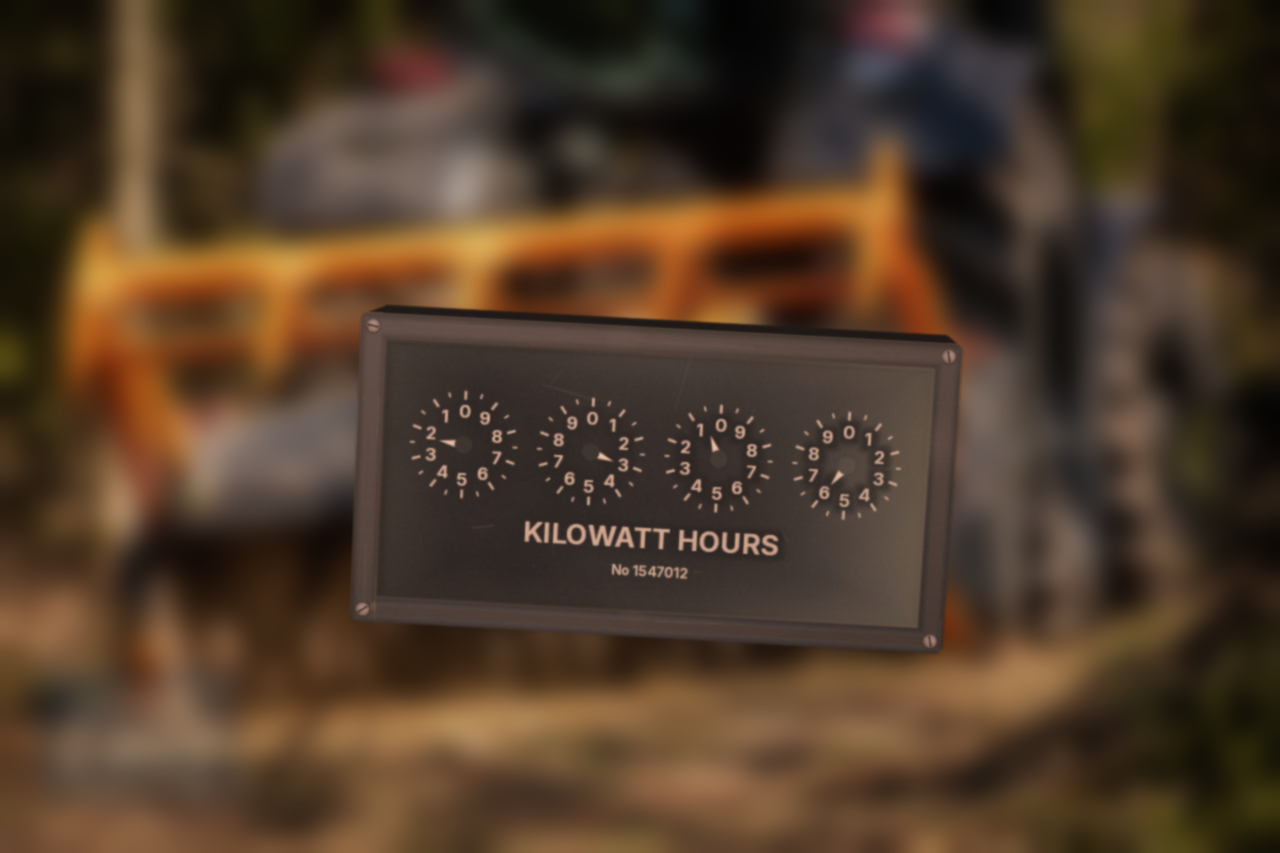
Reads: 2306 (kWh)
